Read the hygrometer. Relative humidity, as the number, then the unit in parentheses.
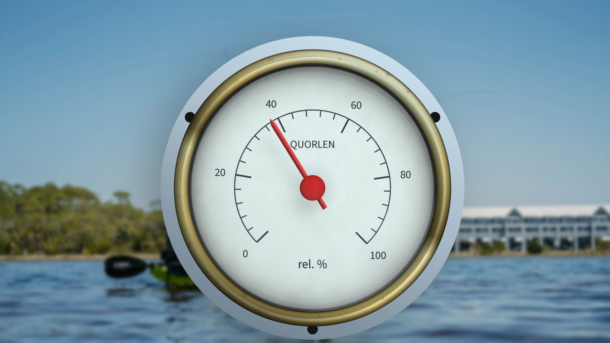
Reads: 38 (%)
